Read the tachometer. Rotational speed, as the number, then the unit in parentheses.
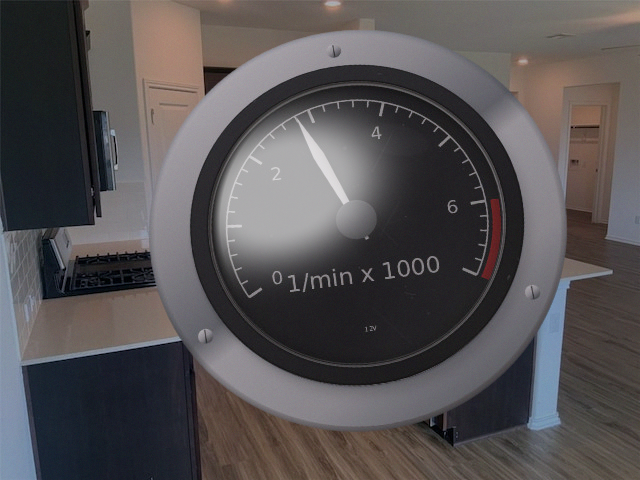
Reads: 2800 (rpm)
